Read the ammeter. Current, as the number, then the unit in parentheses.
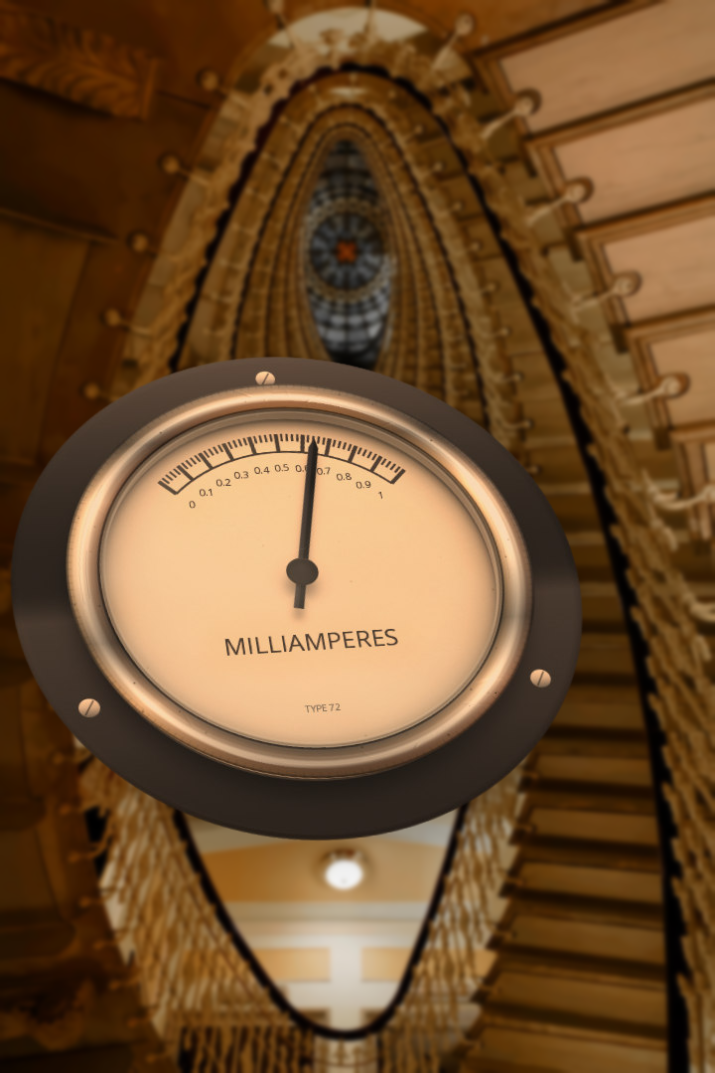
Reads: 0.64 (mA)
